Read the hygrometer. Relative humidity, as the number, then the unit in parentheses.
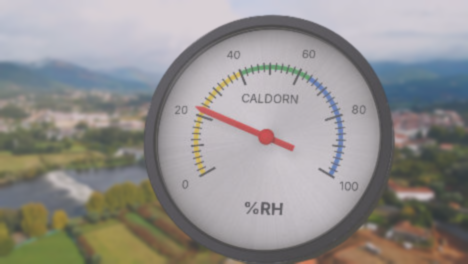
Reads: 22 (%)
